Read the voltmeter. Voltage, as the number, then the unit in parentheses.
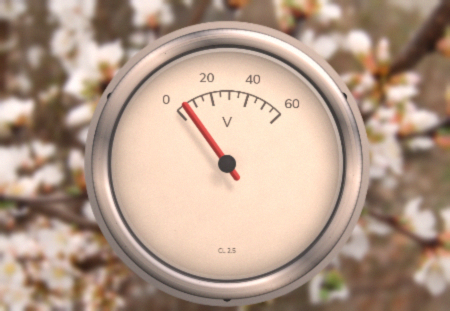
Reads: 5 (V)
